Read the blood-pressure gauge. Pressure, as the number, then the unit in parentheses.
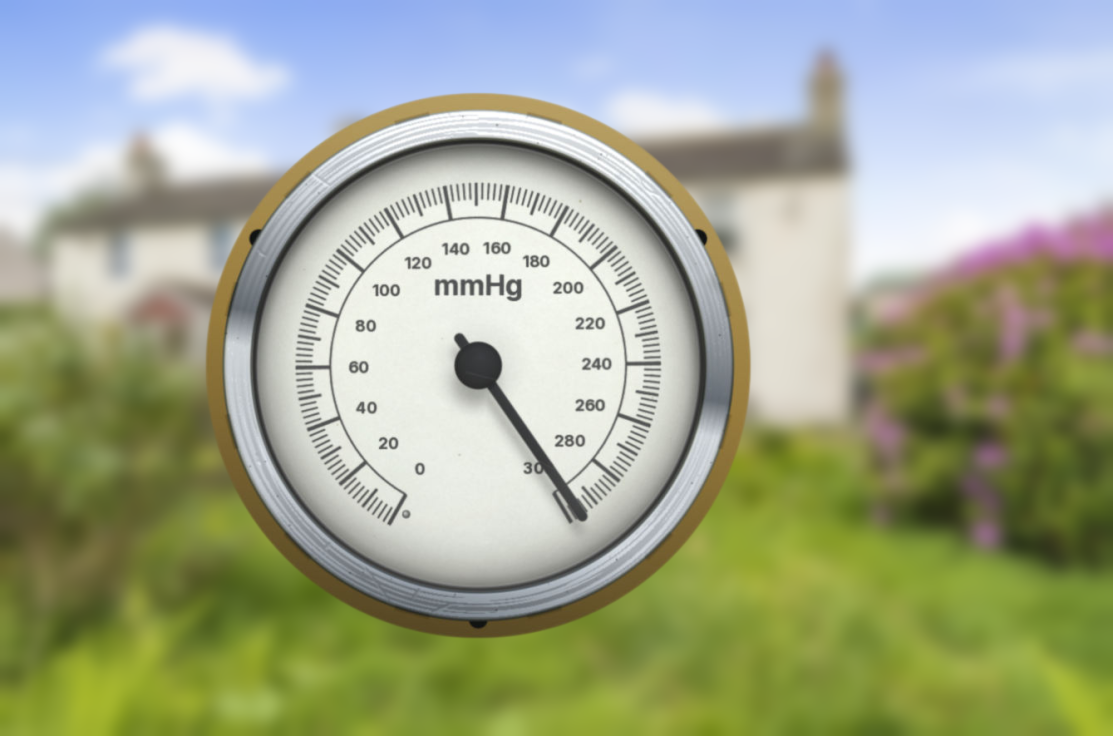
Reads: 296 (mmHg)
